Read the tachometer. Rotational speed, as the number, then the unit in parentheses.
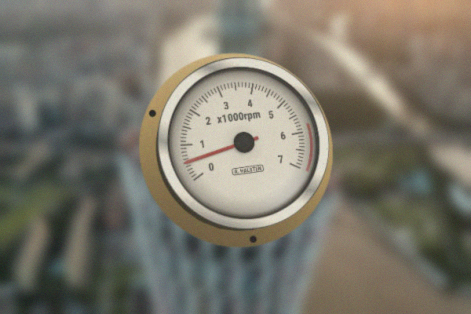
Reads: 500 (rpm)
